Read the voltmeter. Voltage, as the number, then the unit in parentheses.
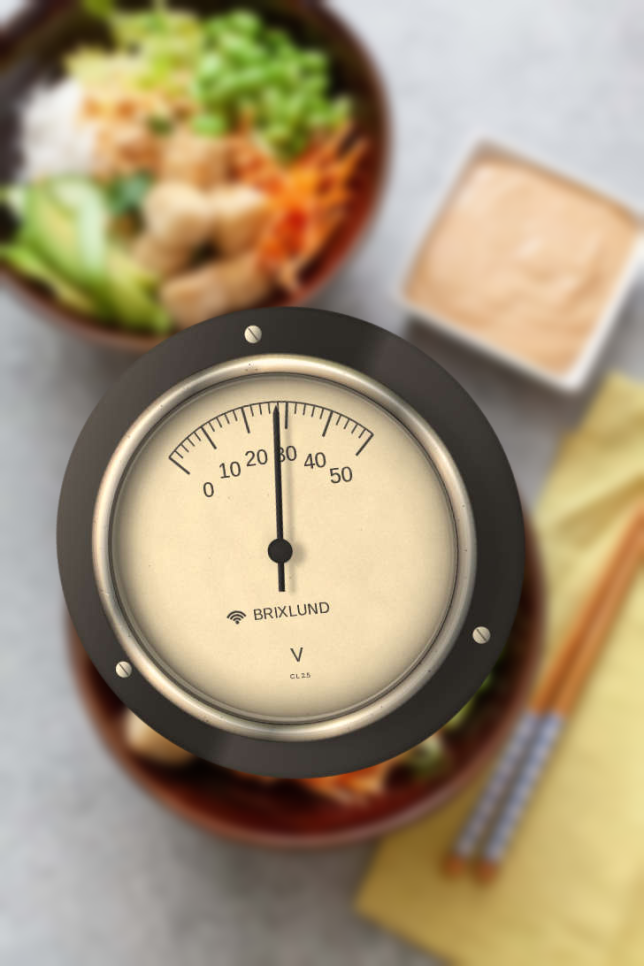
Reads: 28 (V)
